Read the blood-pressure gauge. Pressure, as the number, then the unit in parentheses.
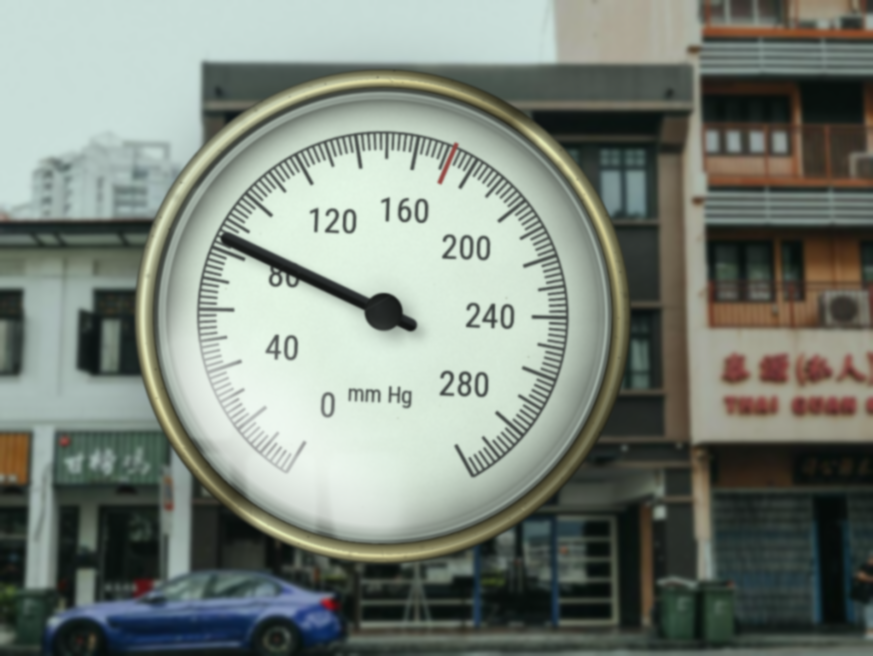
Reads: 84 (mmHg)
